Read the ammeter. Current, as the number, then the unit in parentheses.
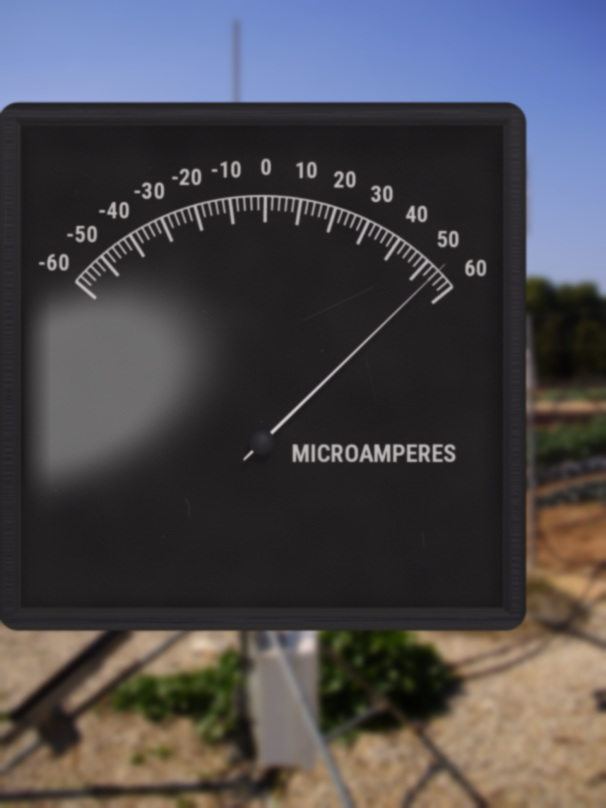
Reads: 54 (µA)
